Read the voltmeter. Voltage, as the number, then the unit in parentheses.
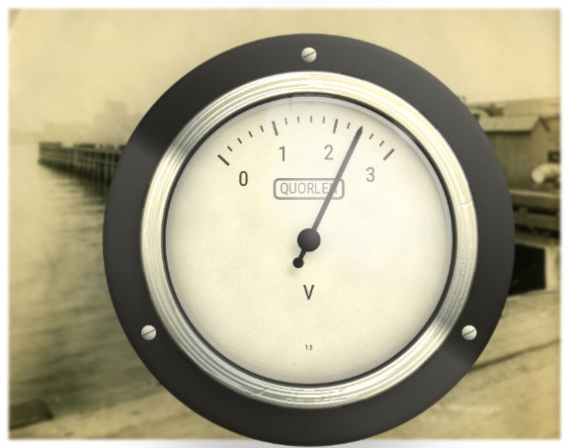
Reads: 2.4 (V)
